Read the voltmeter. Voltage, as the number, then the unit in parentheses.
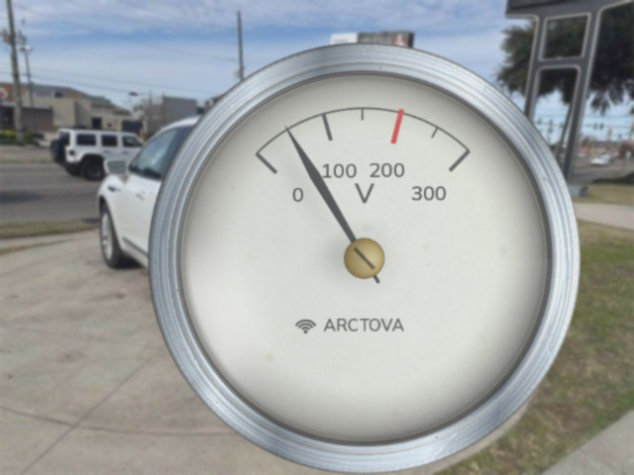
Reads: 50 (V)
